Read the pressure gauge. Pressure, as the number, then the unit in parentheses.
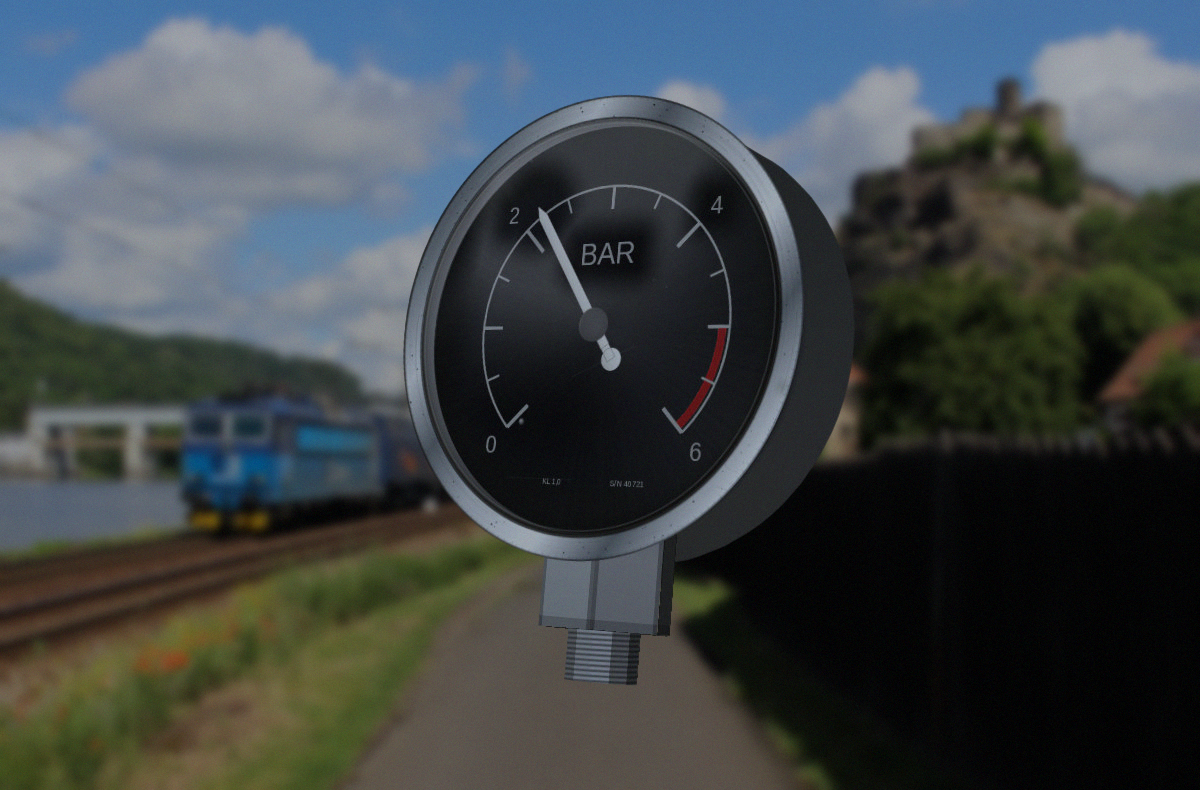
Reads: 2.25 (bar)
